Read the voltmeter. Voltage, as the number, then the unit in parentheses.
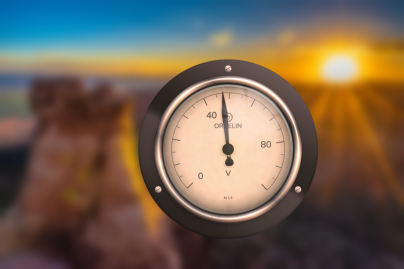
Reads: 47.5 (V)
